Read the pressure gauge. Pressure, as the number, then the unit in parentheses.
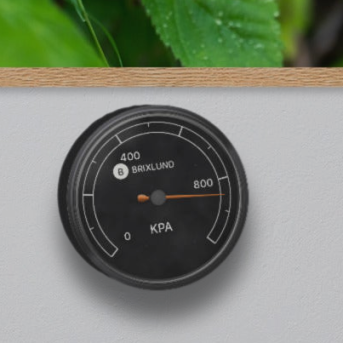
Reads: 850 (kPa)
